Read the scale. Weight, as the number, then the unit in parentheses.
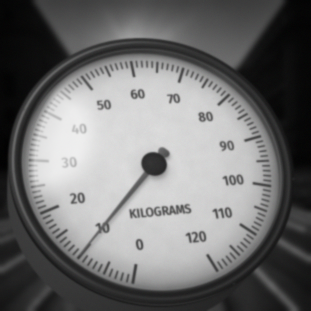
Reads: 10 (kg)
